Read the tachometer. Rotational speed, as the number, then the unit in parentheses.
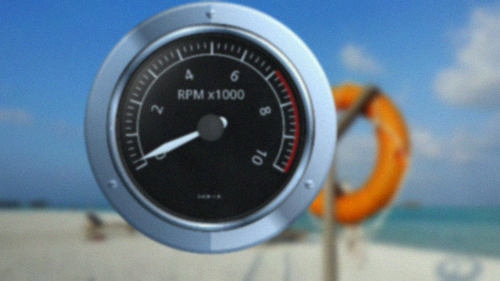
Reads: 200 (rpm)
